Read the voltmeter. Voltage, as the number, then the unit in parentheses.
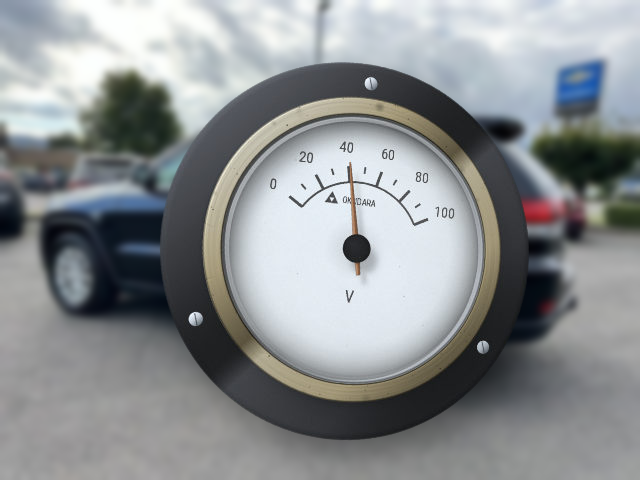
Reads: 40 (V)
